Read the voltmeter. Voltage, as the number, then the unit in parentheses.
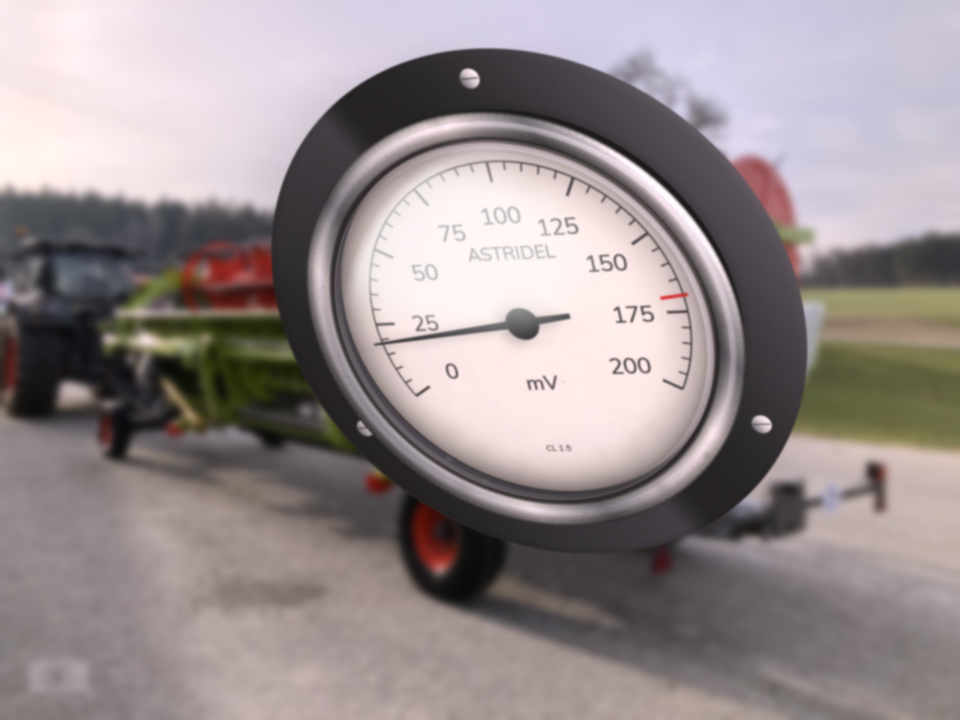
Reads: 20 (mV)
